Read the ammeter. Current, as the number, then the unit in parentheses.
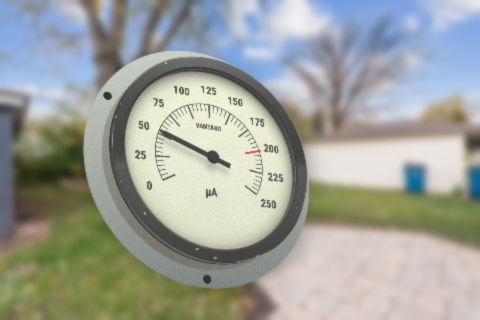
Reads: 50 (µA)
